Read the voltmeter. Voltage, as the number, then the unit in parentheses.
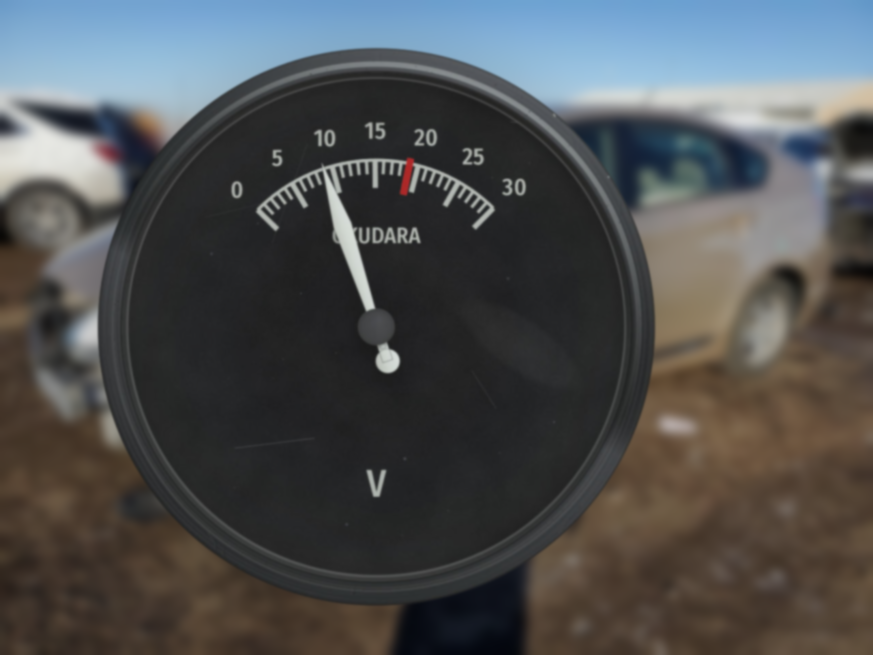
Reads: 9 (V)
